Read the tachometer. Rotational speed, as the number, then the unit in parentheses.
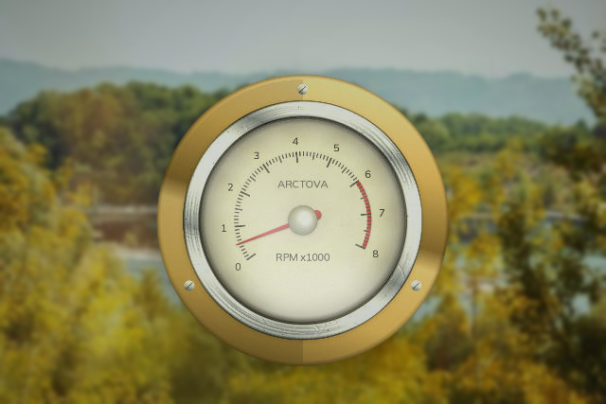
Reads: 500 (rpm)
